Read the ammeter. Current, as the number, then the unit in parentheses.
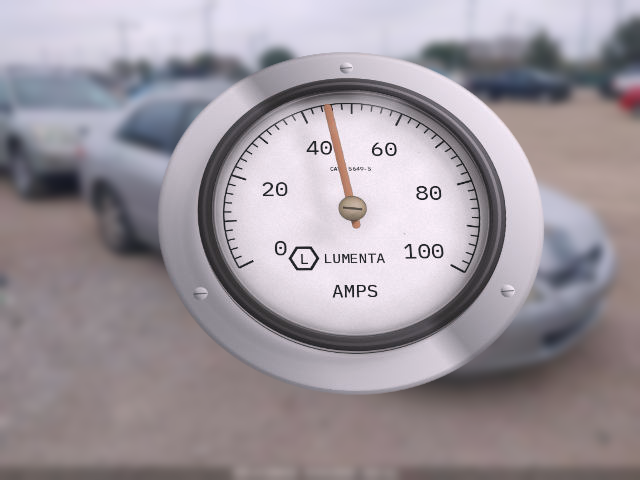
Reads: 45 (A)
